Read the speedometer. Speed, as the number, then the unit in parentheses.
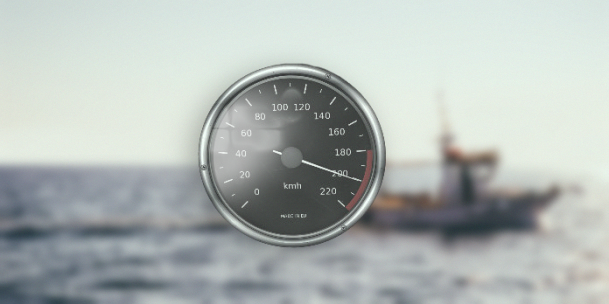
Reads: 200 (km/h)
